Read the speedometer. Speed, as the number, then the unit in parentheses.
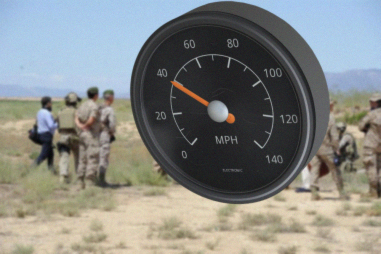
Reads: 40 (mph)
